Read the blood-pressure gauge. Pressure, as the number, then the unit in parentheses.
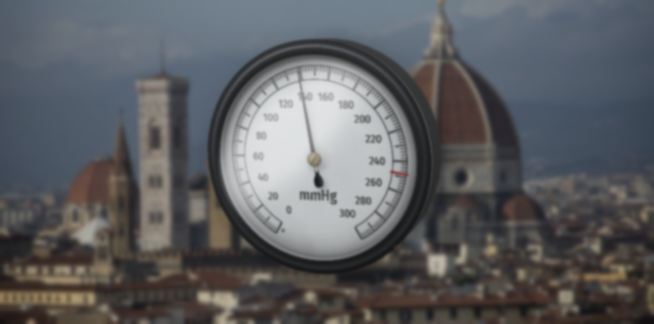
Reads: 140 (mmHg)
